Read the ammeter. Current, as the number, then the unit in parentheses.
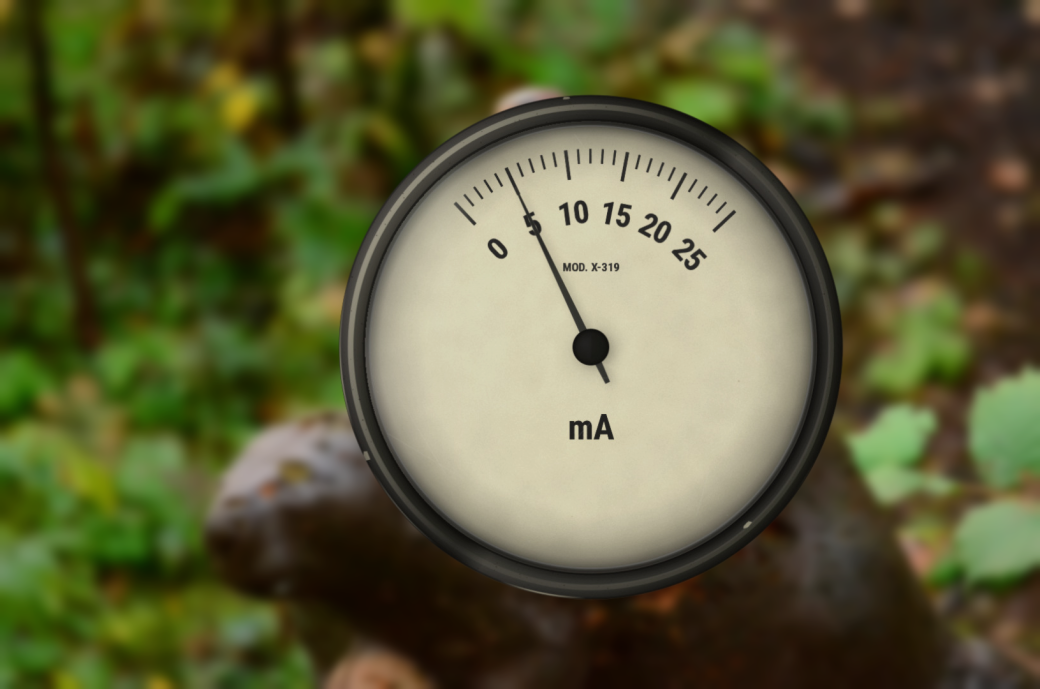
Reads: 5 (mA)
